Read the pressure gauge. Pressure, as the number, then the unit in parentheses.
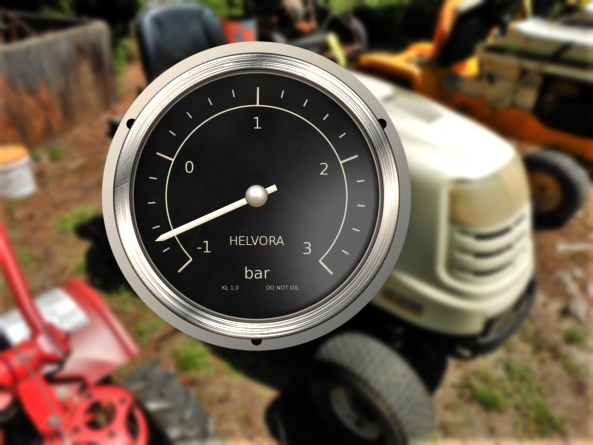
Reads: -0.7 (bar)
